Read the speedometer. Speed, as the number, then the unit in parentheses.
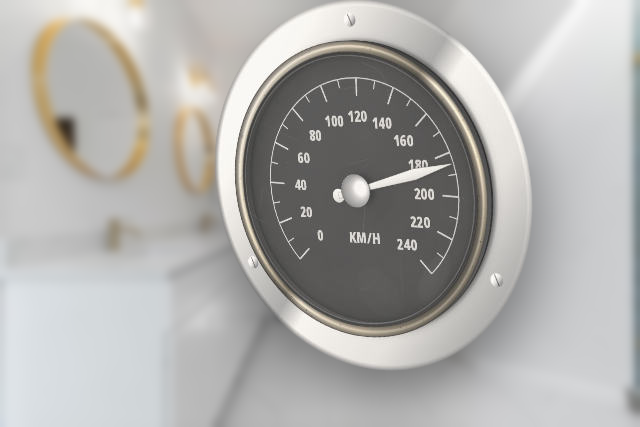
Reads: 185 (km/h)
